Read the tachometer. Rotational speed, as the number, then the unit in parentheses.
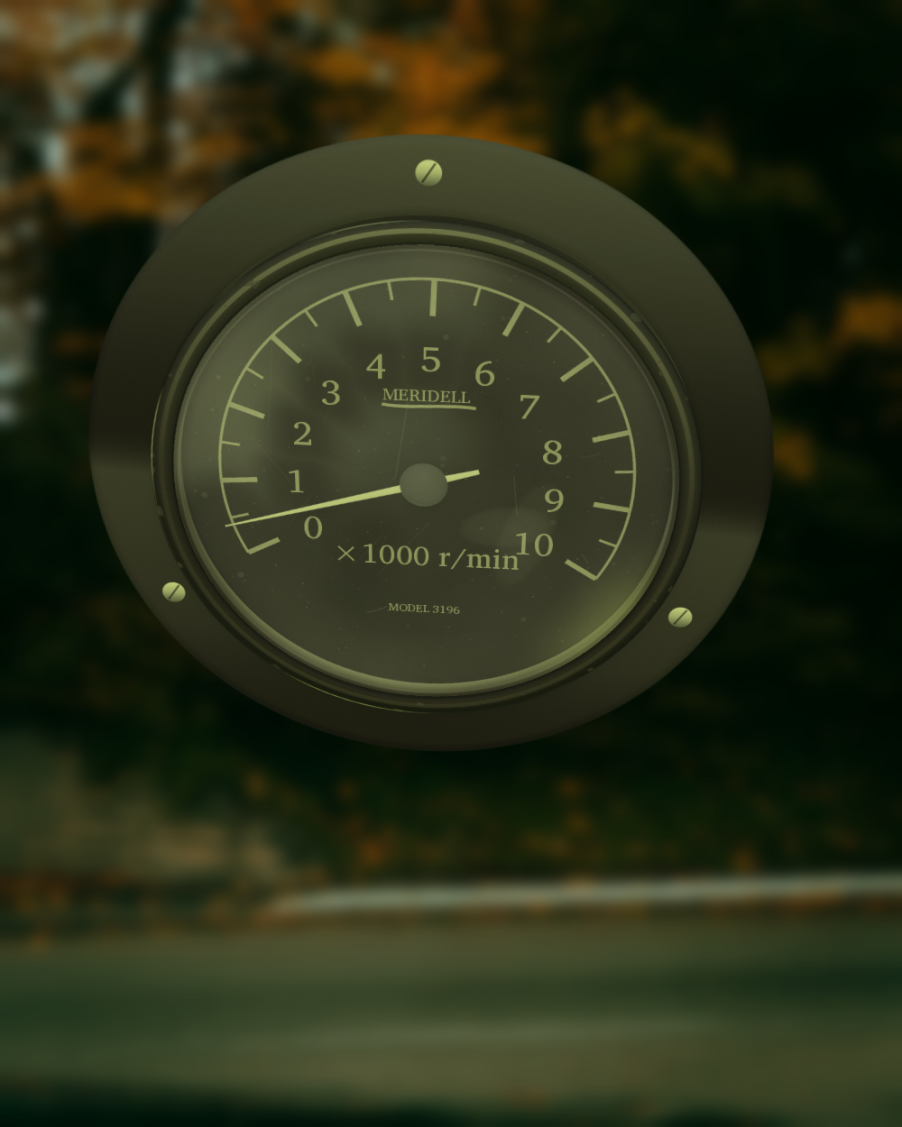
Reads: 500 (rpm)
